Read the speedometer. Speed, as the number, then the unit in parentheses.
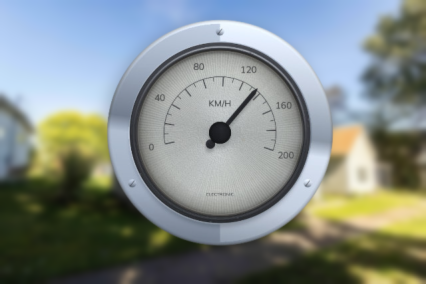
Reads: 135 (km/h)
